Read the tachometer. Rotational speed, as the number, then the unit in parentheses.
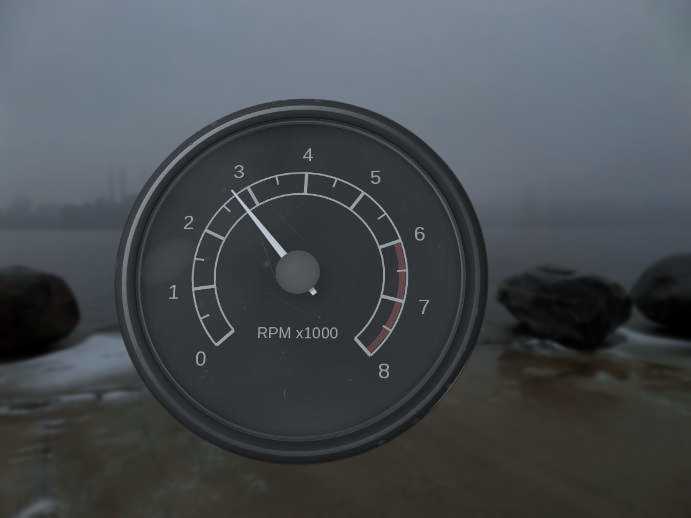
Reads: 2750 (rpm)
